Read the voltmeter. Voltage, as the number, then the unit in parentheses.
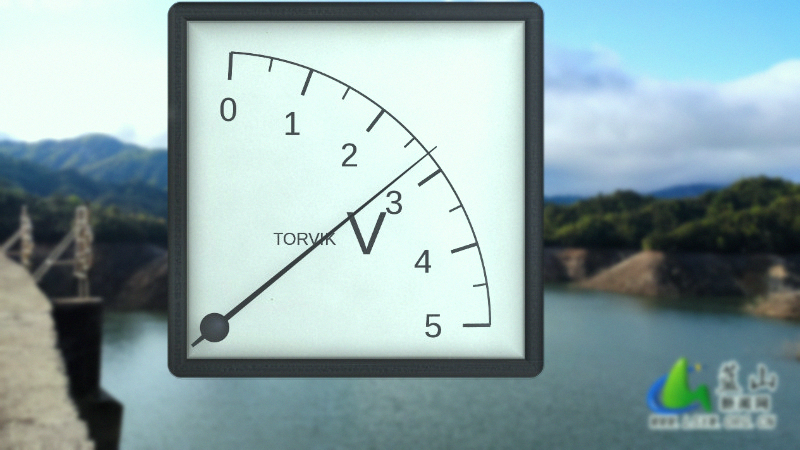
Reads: 2.75 (V)
